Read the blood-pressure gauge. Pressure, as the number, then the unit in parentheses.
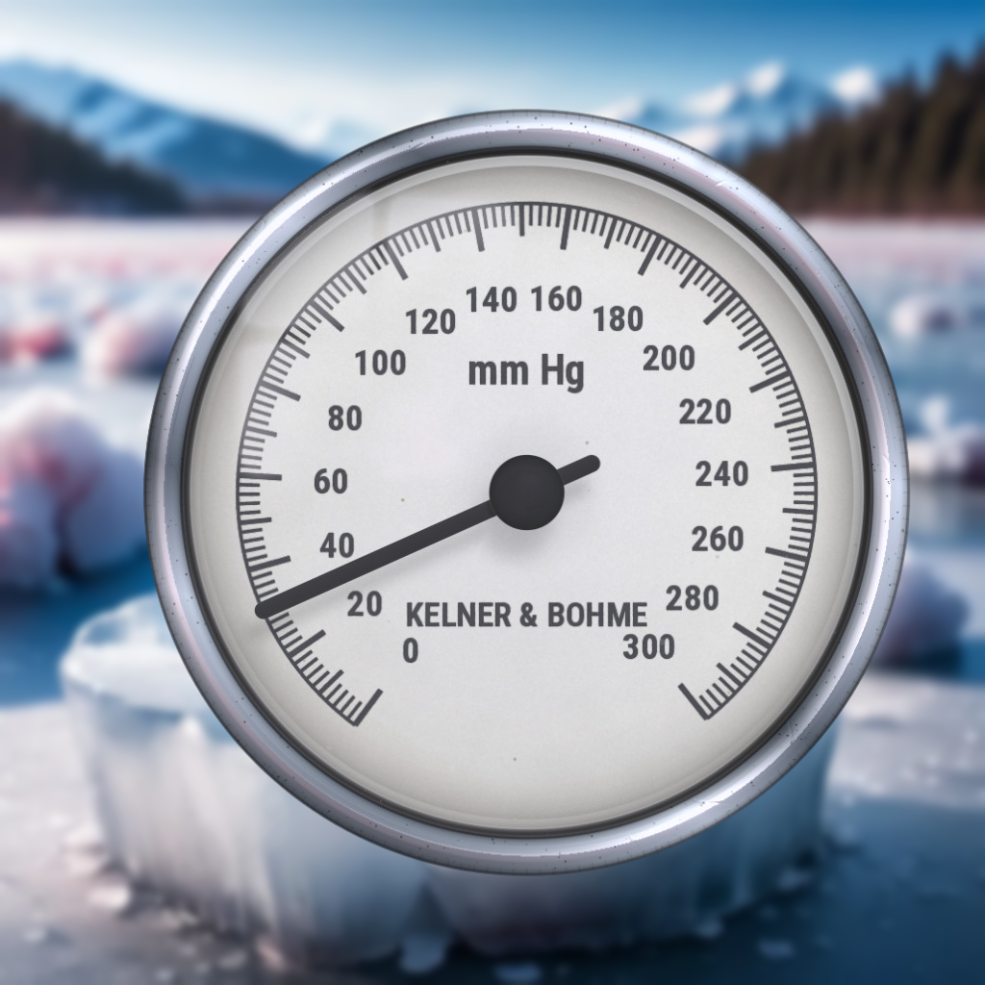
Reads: 31 (mmHg)
